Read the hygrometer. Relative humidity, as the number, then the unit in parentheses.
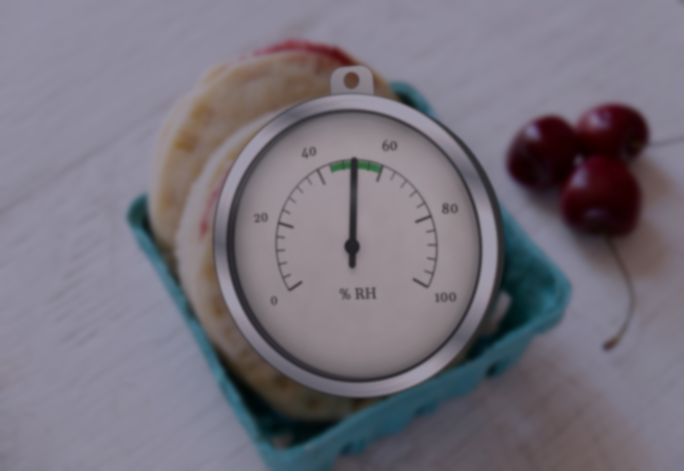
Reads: 52 (%)
